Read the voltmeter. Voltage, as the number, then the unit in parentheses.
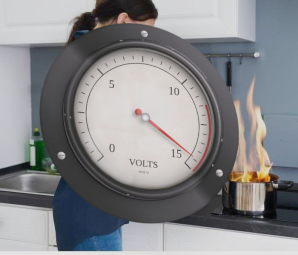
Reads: 14.5 (V)
